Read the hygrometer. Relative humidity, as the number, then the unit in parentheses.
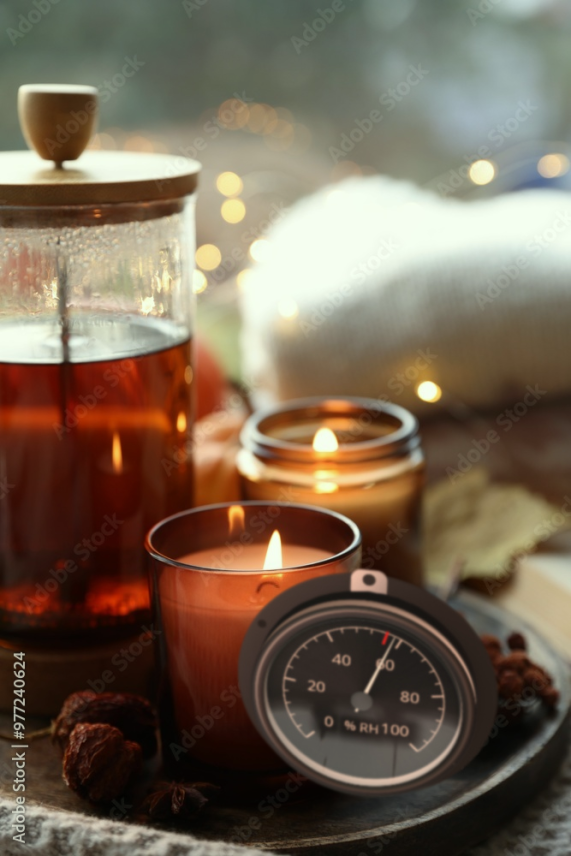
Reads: 58 (%)
